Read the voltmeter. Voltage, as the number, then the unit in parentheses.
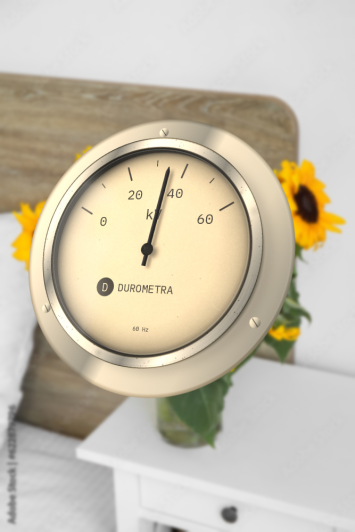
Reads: 35 (kV)
